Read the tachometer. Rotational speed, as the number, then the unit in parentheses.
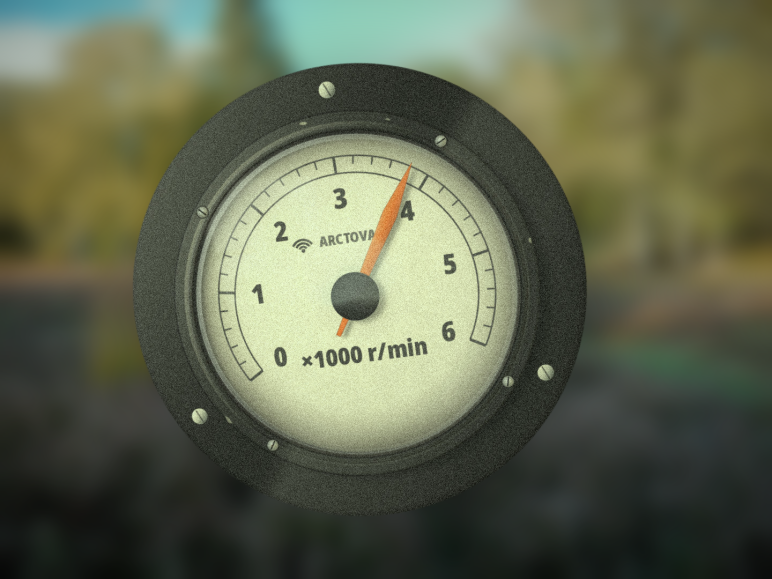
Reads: 3800 (rpm)
